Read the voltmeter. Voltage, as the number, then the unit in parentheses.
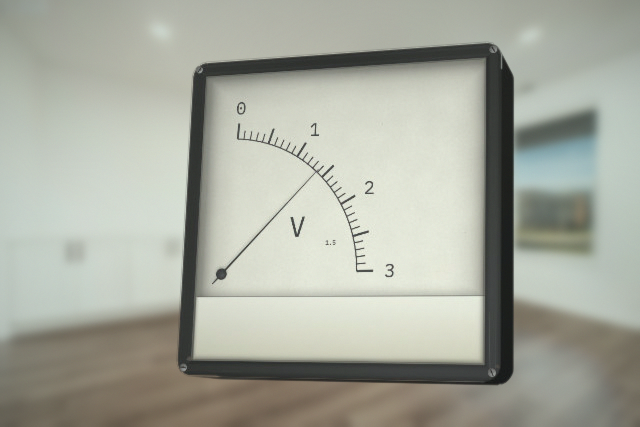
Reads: 1.4 (V)
